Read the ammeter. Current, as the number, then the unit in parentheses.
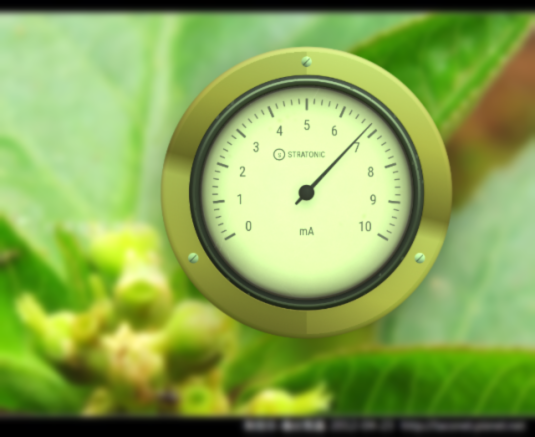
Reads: 6.8 (mA)
